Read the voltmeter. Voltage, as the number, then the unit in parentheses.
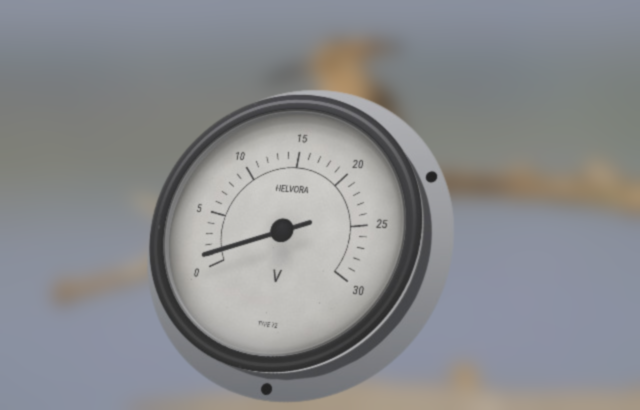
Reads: 1 (V)
